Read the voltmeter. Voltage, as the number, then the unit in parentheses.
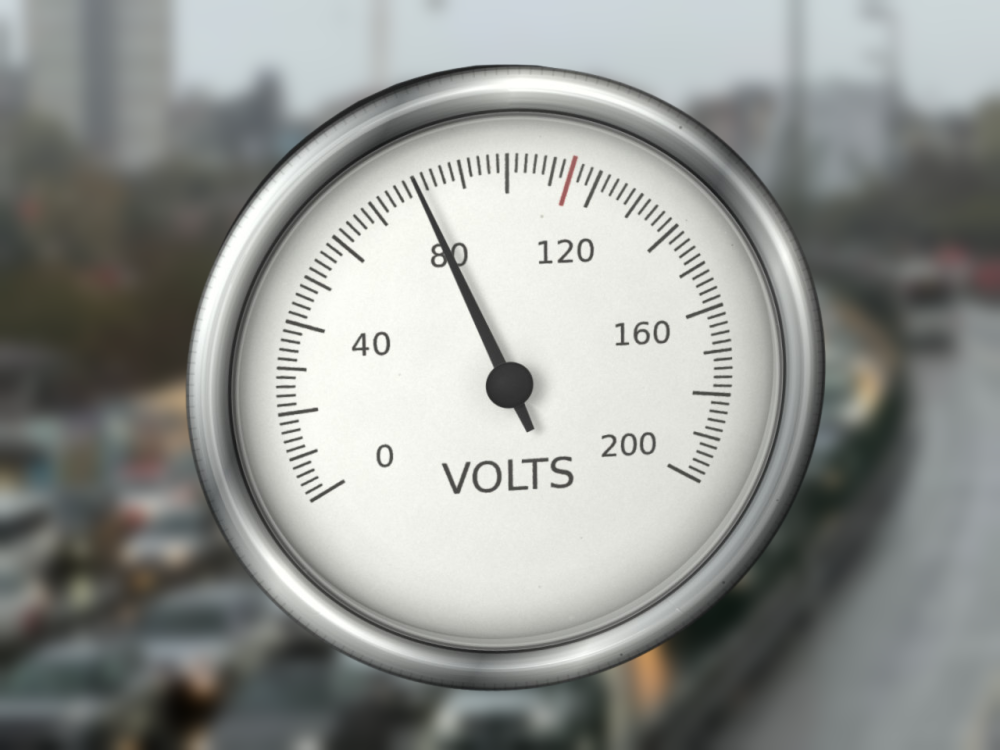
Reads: 80 (V)
